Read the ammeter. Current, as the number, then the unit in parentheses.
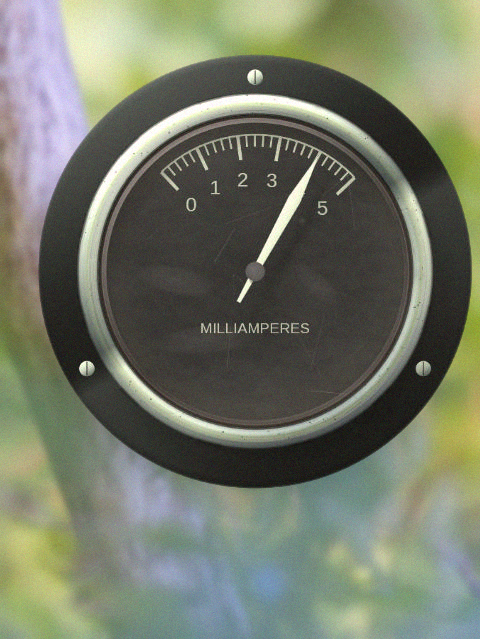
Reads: 4 (mA)
